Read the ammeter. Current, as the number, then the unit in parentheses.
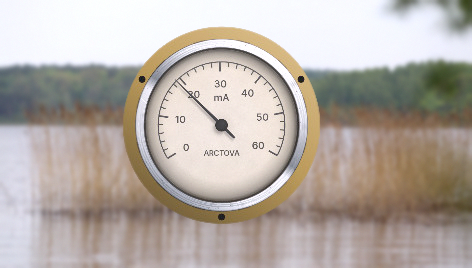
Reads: 19 (mA)
